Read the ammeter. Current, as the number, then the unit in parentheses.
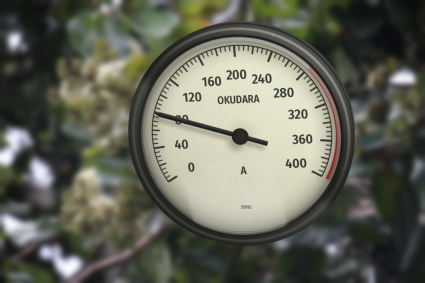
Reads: 80 (A)
